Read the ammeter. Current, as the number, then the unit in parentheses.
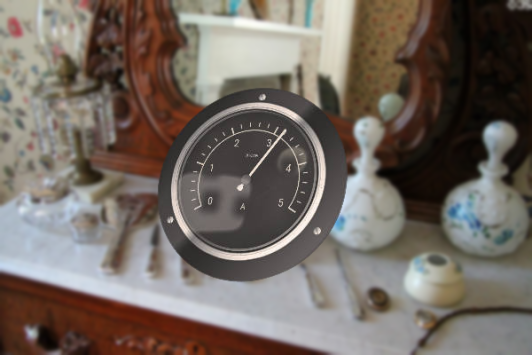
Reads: 3.2 (A)
